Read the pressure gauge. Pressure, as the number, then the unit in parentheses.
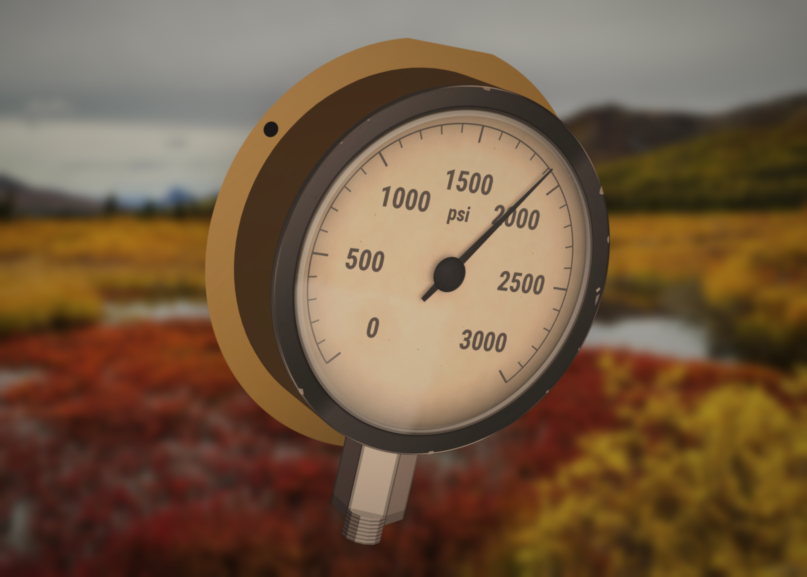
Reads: 1900 (psi)
